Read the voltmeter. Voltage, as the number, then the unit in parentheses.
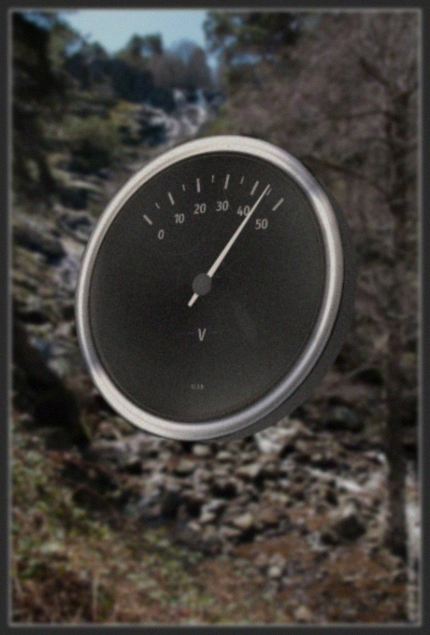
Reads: 45 (V)
